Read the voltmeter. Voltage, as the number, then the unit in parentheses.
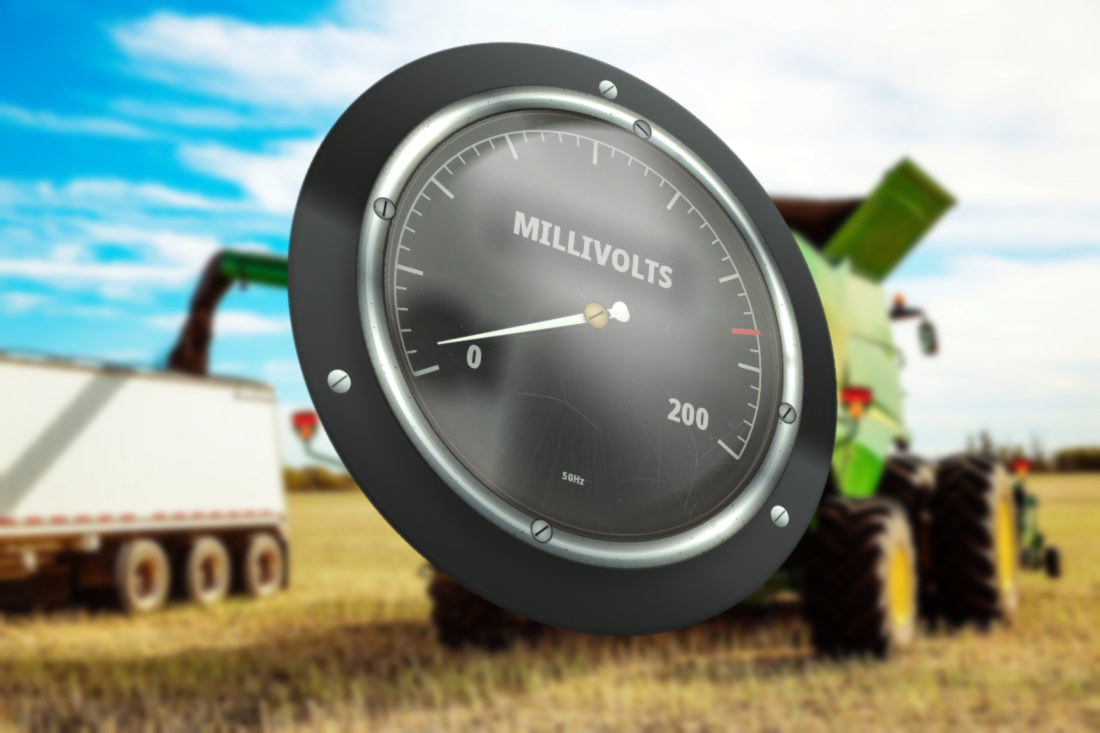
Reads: 5 (mV)
